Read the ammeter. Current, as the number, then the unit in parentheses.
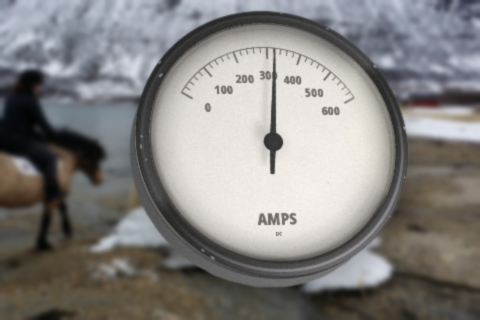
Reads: 320 (A)
